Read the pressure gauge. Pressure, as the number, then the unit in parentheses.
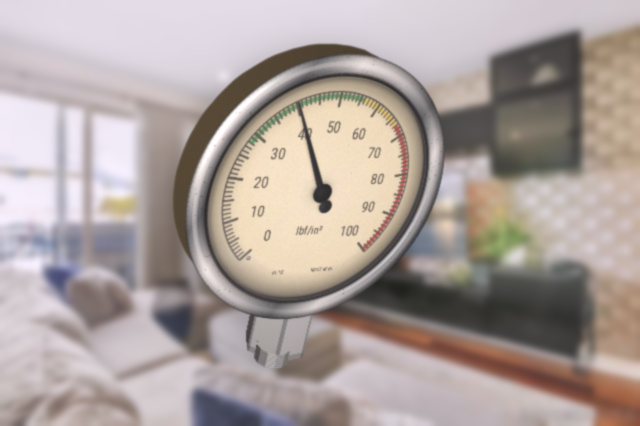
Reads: 40 (psi)
